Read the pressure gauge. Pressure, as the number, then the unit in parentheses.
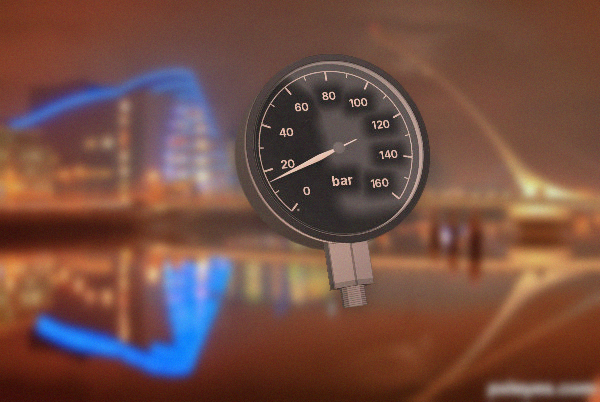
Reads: 15 (bar)
